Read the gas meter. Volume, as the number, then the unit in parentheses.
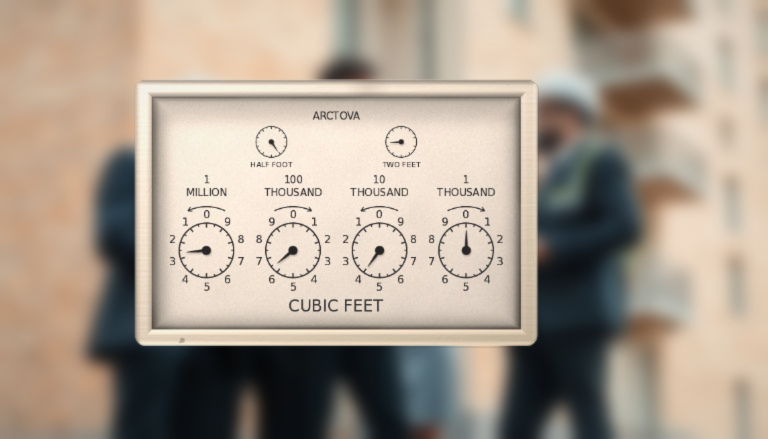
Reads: 264000 (ft³)
